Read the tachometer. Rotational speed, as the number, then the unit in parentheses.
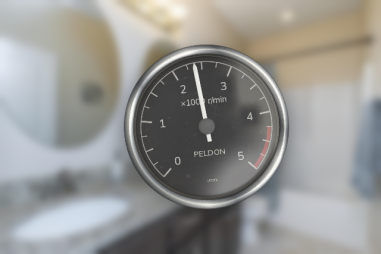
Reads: 2375 (rpm)
